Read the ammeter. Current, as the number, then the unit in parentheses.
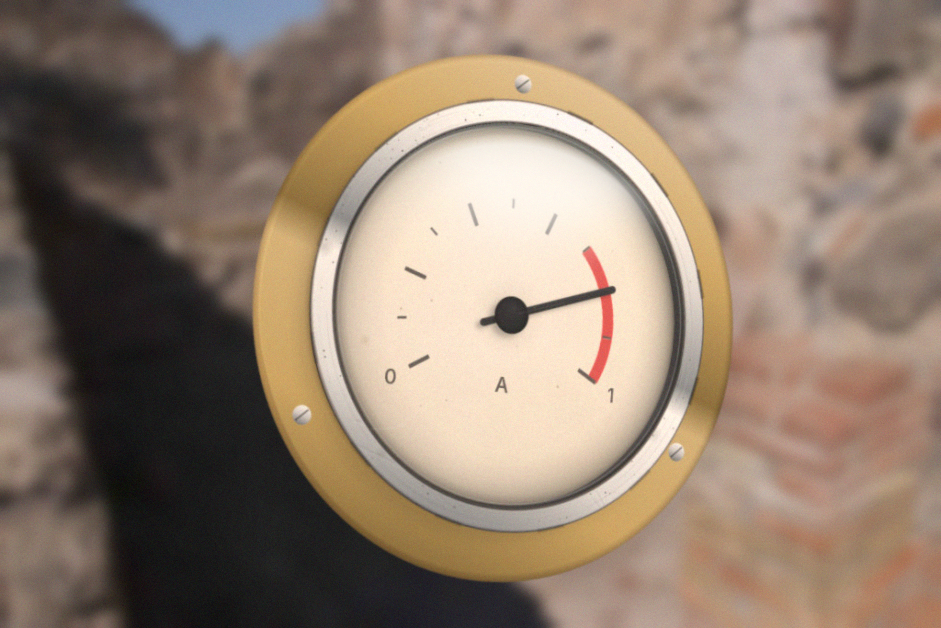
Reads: 0.8 (A)
